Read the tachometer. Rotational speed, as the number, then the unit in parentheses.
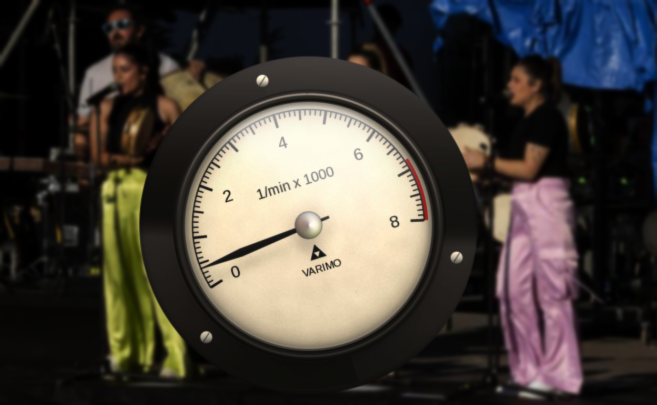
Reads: 400 (rpm)
